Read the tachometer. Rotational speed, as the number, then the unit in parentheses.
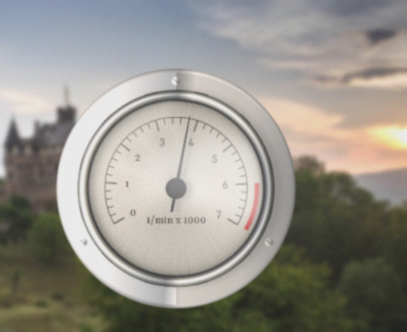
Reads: 3800 (rpm)
